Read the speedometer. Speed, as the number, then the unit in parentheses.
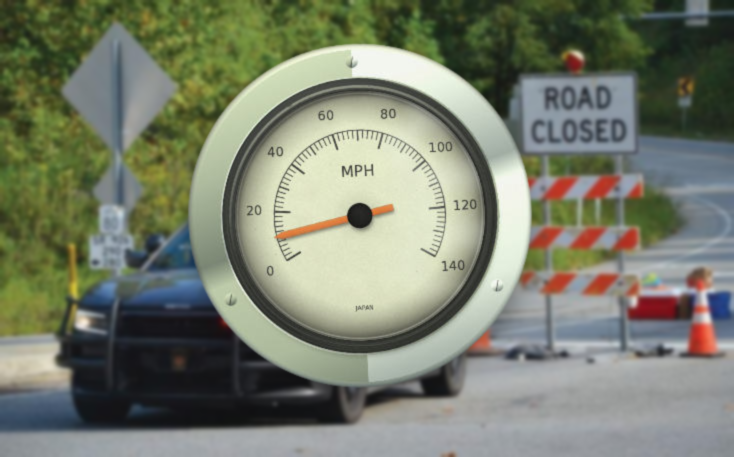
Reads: 10 (mph)
